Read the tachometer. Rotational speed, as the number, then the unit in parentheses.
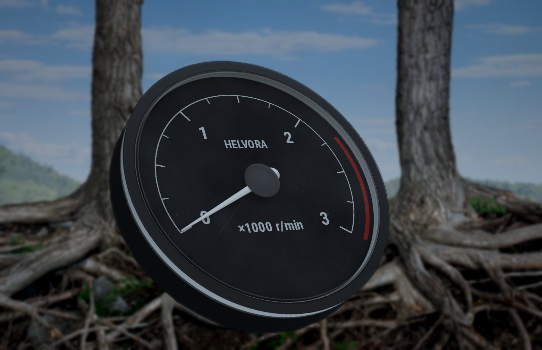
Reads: 0 (rpm)
